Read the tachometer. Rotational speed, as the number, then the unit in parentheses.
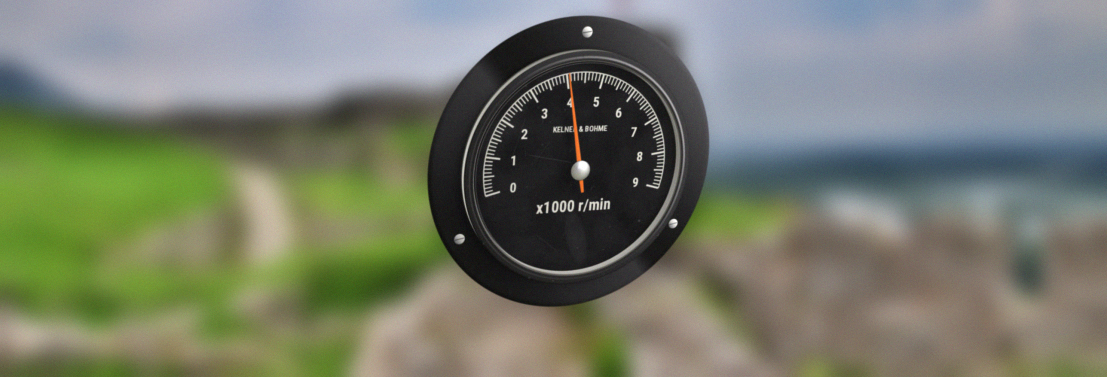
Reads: 4000 (rpm)
